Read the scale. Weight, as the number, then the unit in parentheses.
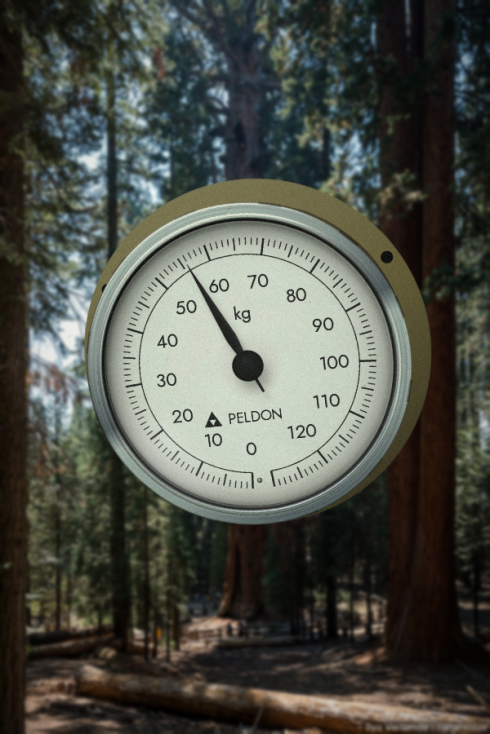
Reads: 56 (kg)
